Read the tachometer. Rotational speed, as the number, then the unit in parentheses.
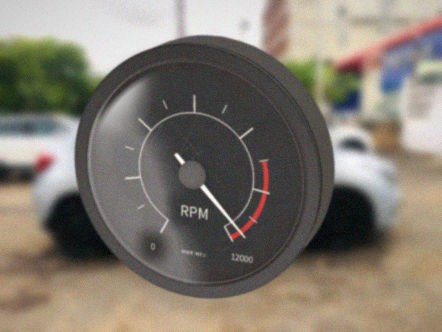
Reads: 11500 (rpm)
